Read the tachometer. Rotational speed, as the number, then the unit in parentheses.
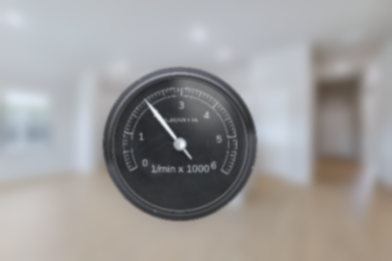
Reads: 2000 (rpm)
